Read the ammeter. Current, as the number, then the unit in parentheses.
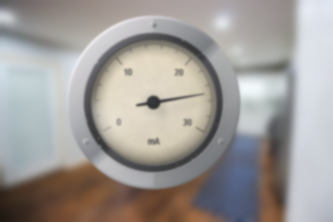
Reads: 25 (mA)
